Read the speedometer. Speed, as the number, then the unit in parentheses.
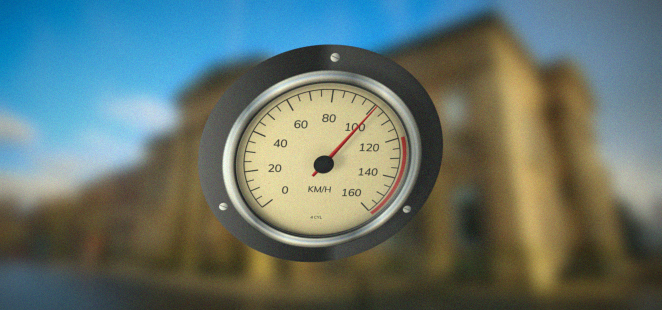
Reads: 100 (km/h)
